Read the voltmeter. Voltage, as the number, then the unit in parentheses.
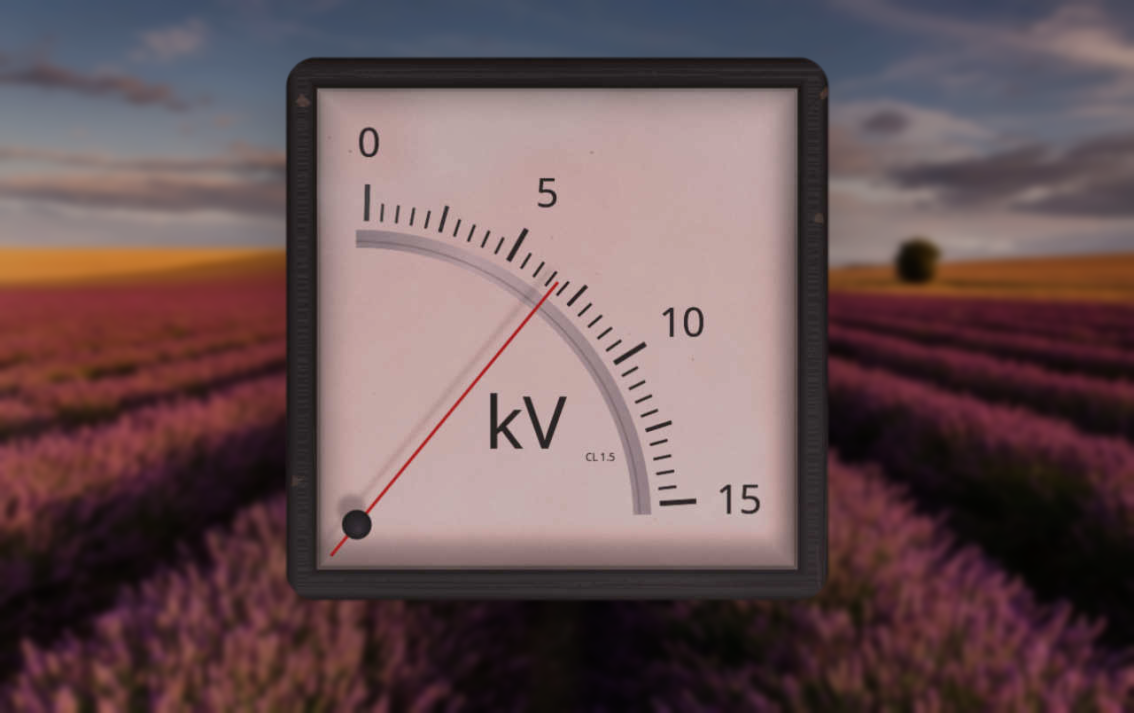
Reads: 6.75 (kV)
